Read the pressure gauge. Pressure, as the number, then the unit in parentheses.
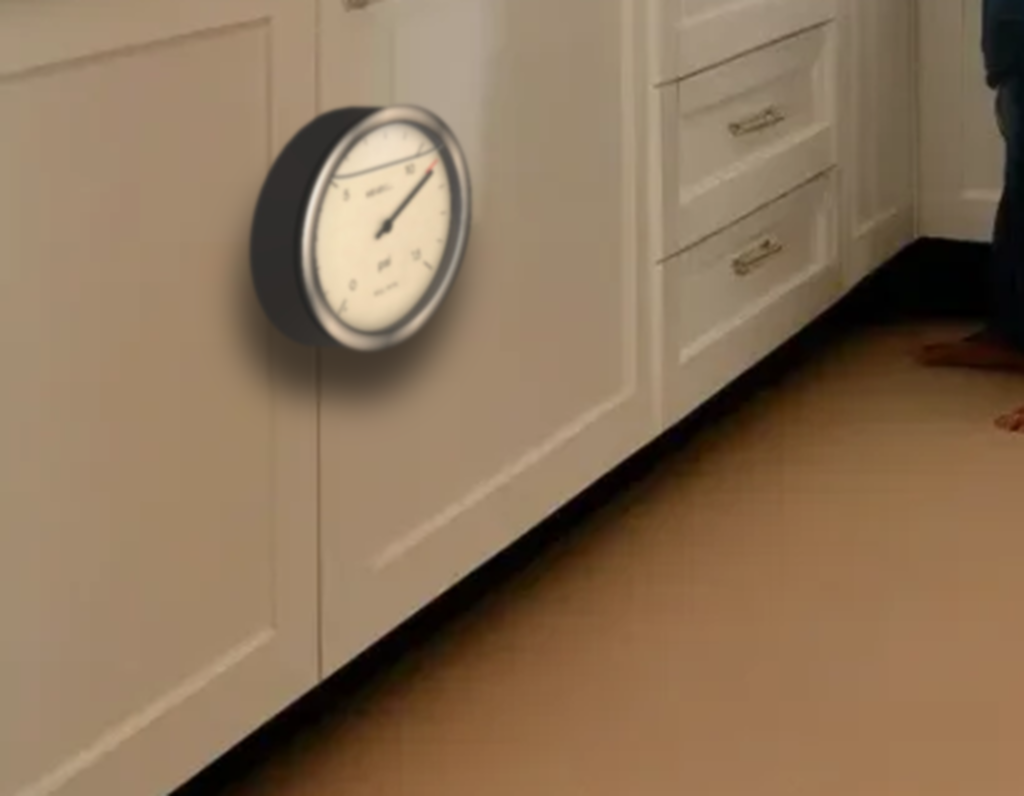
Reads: 11 (psi)
